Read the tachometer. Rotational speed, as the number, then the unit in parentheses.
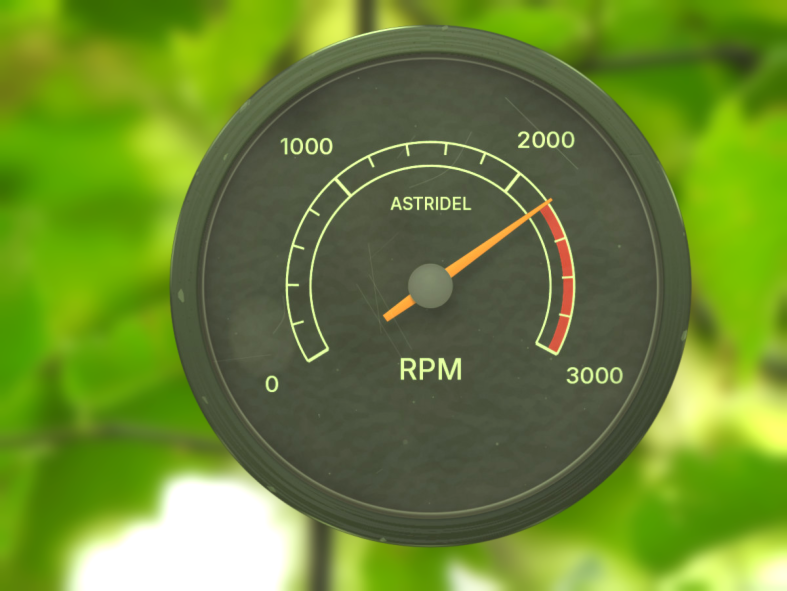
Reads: 2200 (rpm)
